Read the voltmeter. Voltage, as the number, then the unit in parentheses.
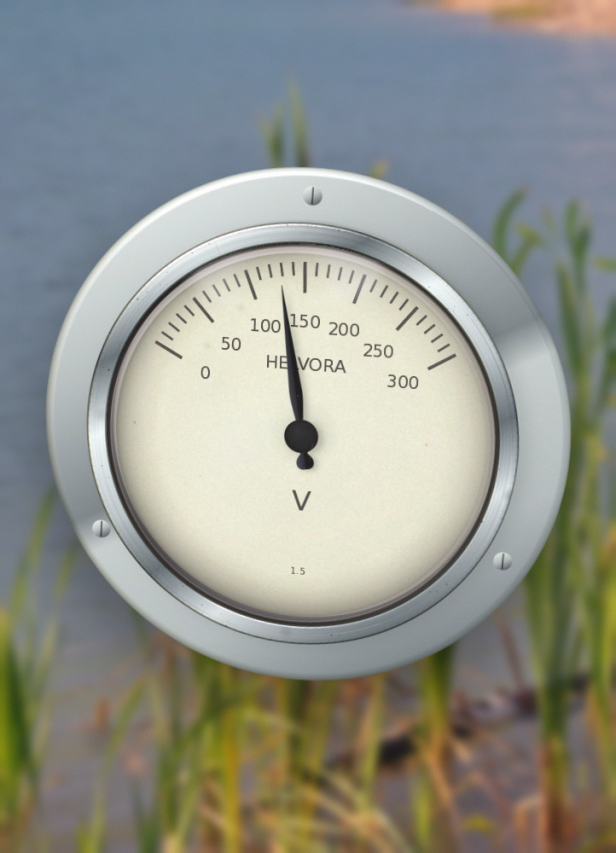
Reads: 130 (V)
